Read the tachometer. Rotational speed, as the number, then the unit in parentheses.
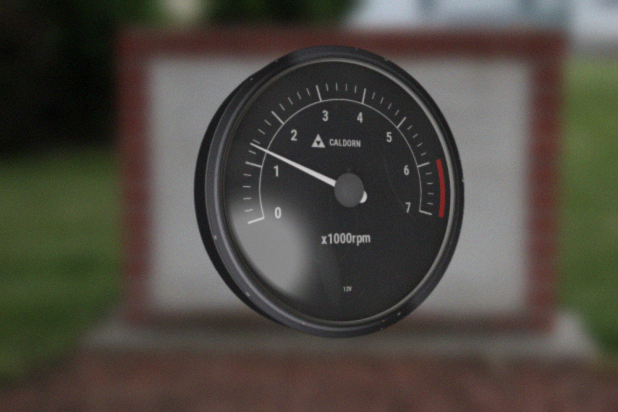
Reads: 1300 (rpm)
